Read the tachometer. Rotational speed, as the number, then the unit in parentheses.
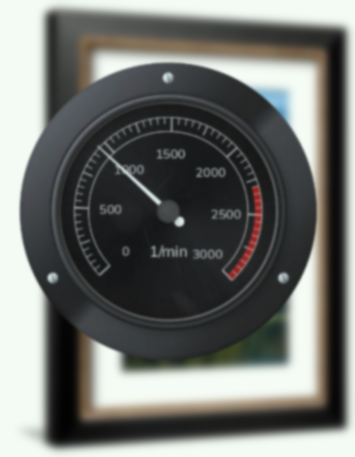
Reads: 950 (rpm)
